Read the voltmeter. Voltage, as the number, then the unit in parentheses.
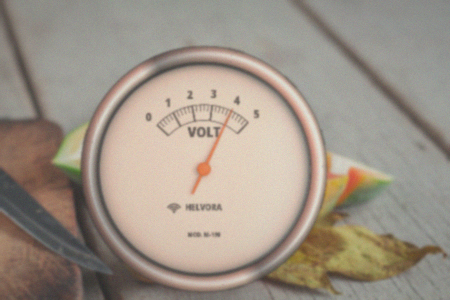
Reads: 4 (V)
